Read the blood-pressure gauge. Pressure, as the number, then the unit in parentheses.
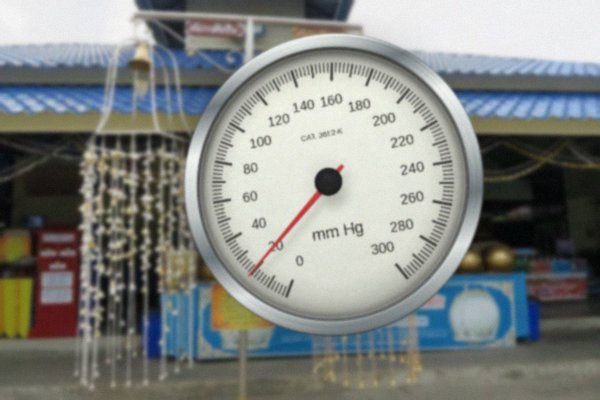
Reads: 20 (mmHg)
